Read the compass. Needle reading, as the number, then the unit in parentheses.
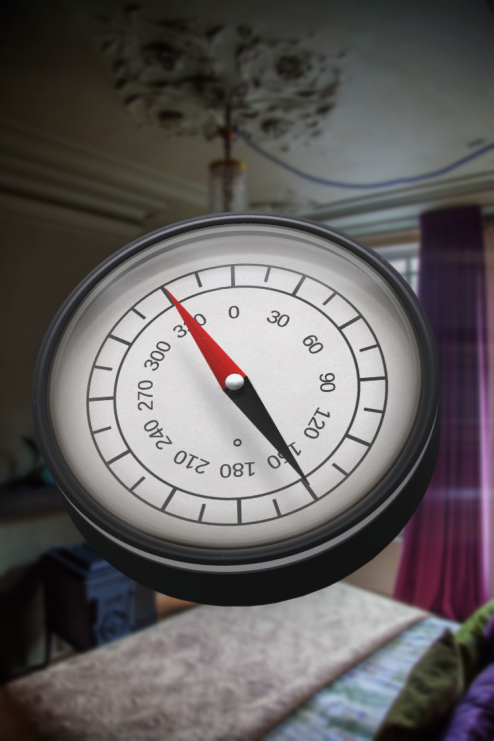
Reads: 330 (°)
